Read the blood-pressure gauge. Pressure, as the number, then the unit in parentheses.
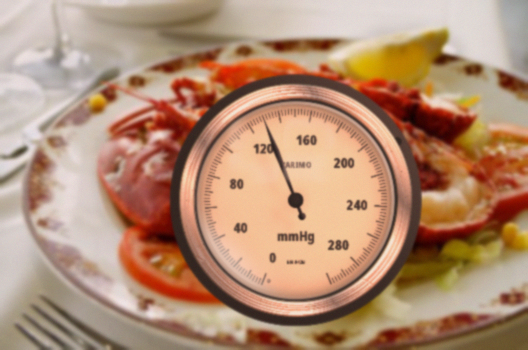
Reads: 130 (mmHg)
